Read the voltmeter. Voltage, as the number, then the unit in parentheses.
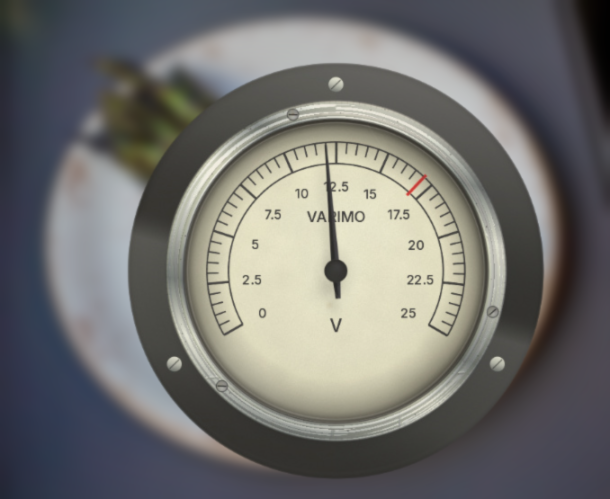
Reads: 12 (V)
